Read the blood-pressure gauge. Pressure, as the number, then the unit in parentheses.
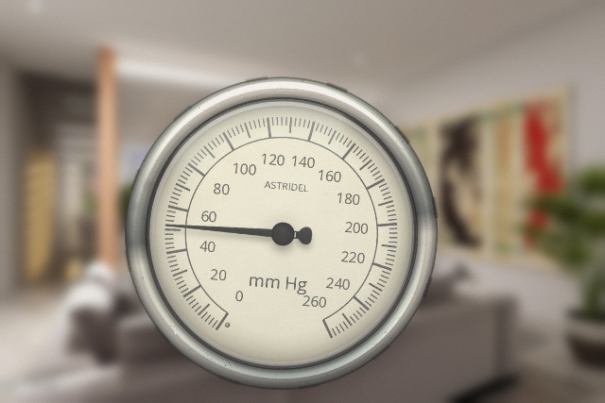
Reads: 52 (mmHg)
